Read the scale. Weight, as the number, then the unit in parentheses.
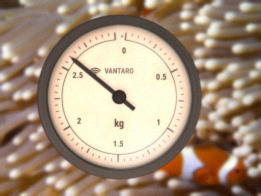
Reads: 2.6 (kg)
